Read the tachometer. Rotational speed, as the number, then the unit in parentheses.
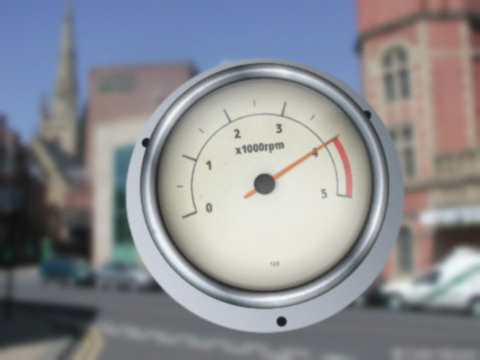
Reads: 4000 (rpm)
